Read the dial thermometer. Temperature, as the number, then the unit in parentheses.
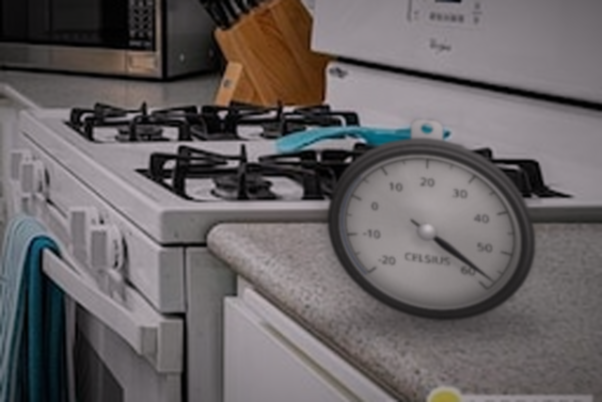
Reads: 57.5 (°C)
